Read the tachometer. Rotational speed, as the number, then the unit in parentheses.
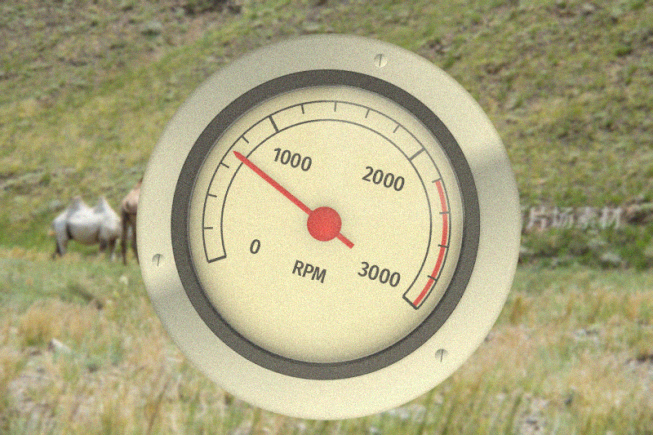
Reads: 700 (rpm)
